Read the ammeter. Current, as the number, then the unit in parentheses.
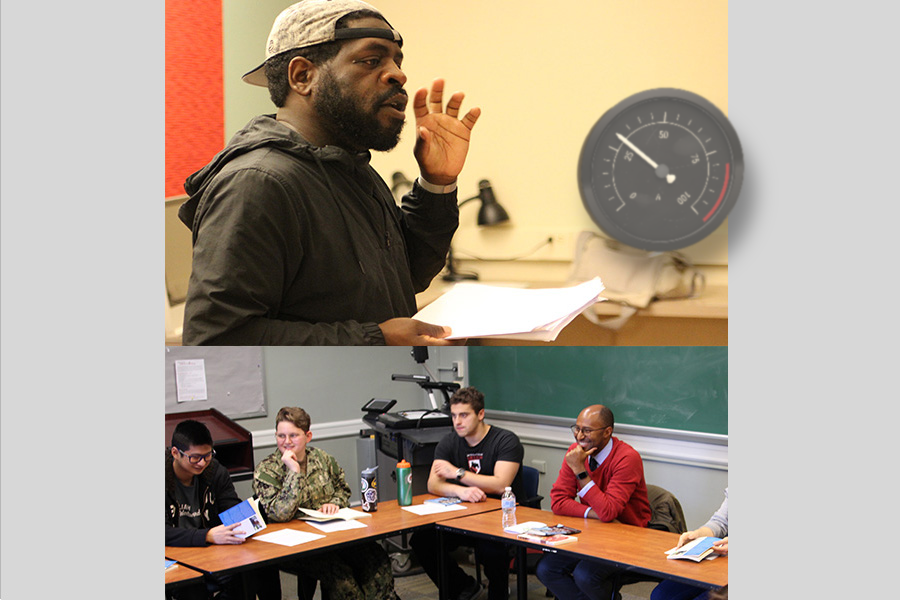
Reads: 30 (A)
